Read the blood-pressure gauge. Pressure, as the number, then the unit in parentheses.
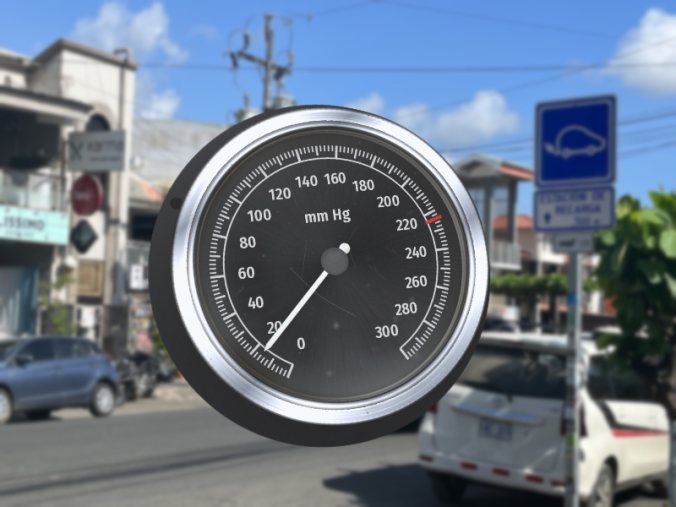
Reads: 16 (mmHg)
